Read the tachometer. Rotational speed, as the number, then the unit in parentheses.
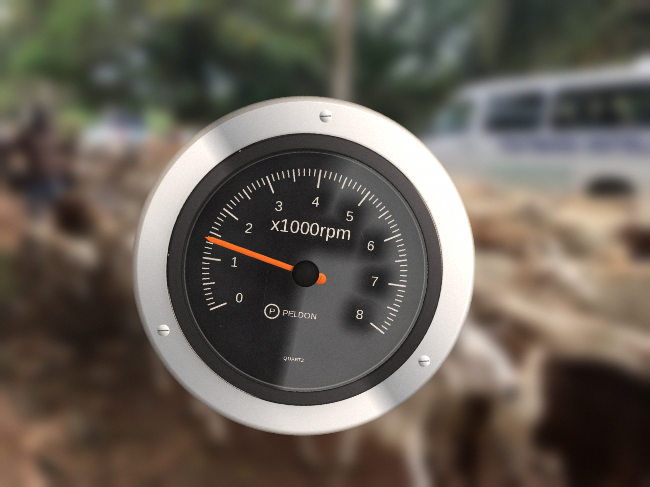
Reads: 1400 (rpm)
